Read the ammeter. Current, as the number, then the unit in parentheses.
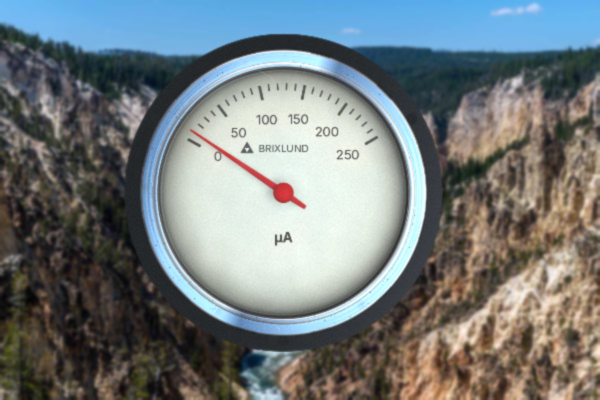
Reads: 10 (µA)
